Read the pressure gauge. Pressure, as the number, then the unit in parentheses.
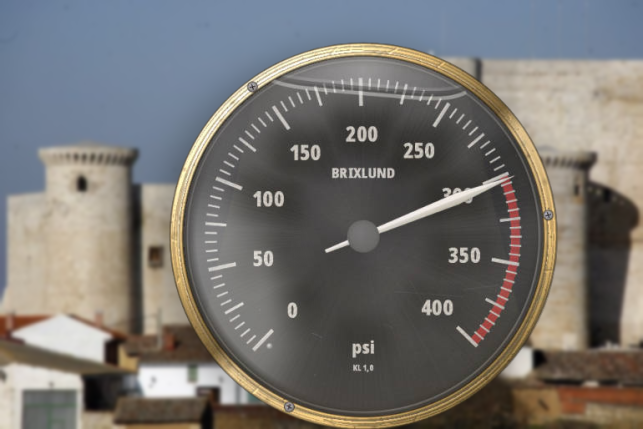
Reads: 302.5 (psi)
